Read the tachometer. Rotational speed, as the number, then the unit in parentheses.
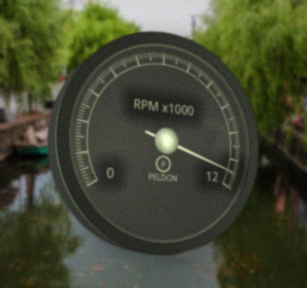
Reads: 11500 (rpm)
